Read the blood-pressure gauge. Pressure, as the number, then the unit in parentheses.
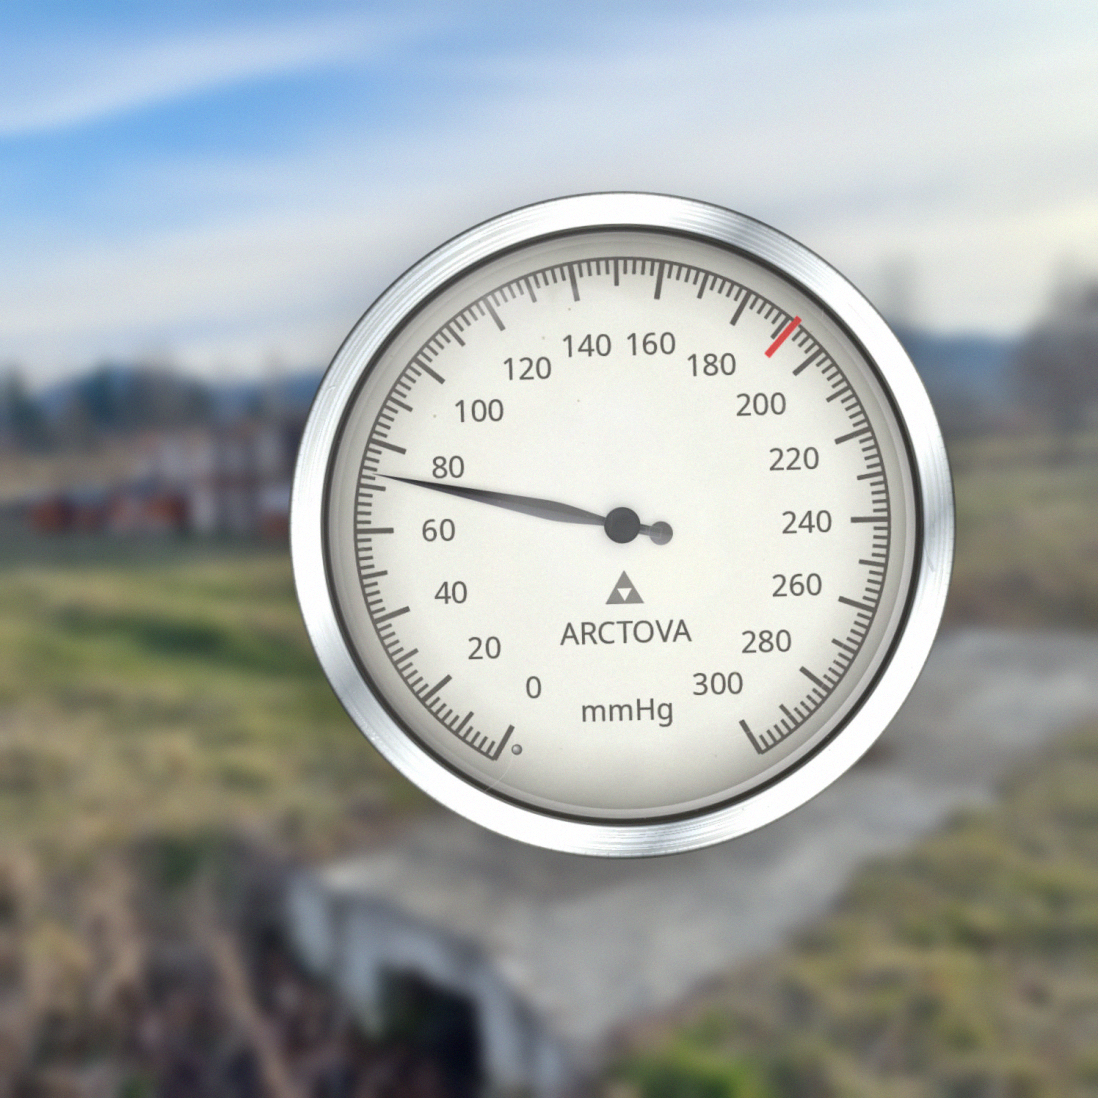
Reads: 73 (mmHg)
